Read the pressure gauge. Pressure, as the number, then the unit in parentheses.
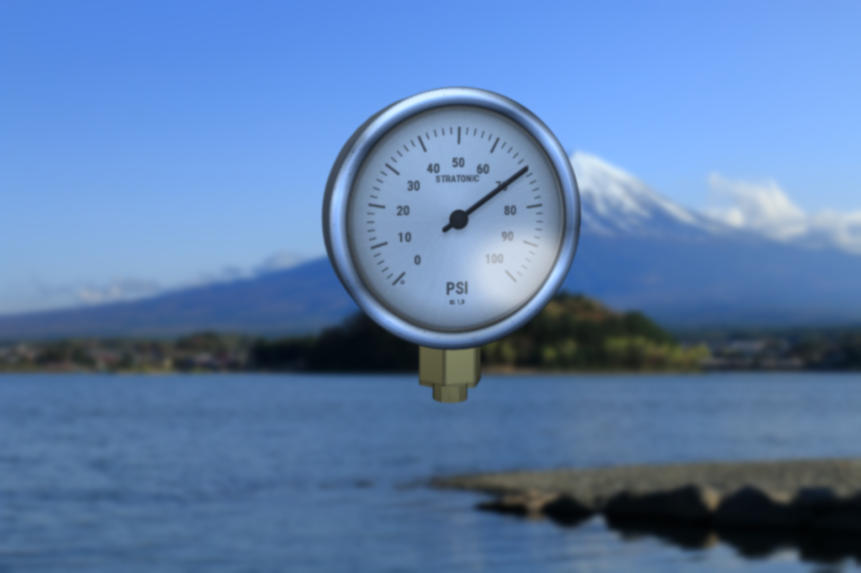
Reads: 70 (psi)
